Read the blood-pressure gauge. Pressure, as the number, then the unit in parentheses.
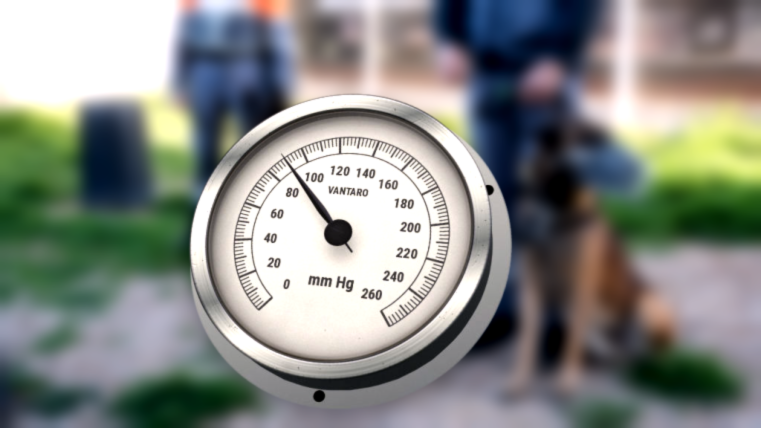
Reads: 90 (mmHg)
